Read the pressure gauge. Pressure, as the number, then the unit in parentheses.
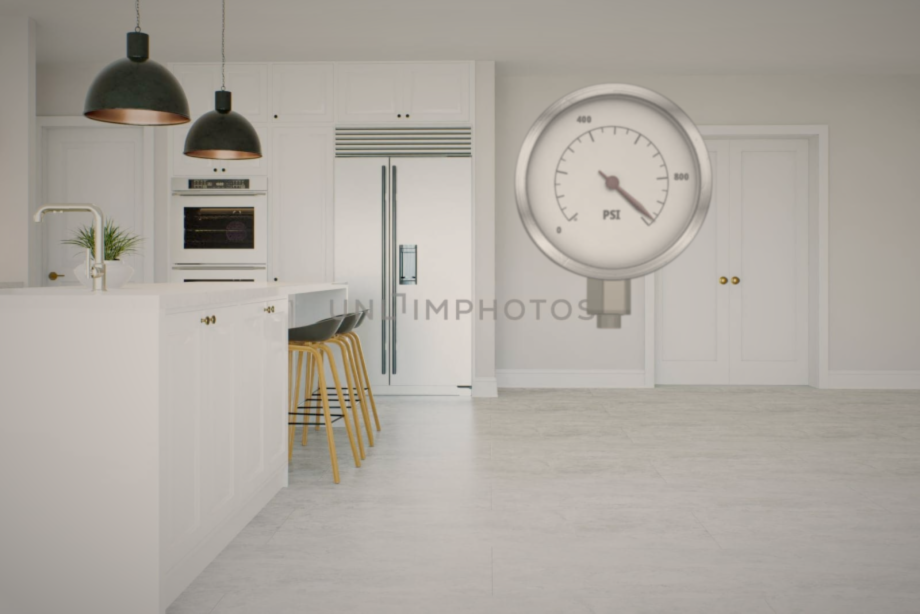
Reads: 975 (psi)
